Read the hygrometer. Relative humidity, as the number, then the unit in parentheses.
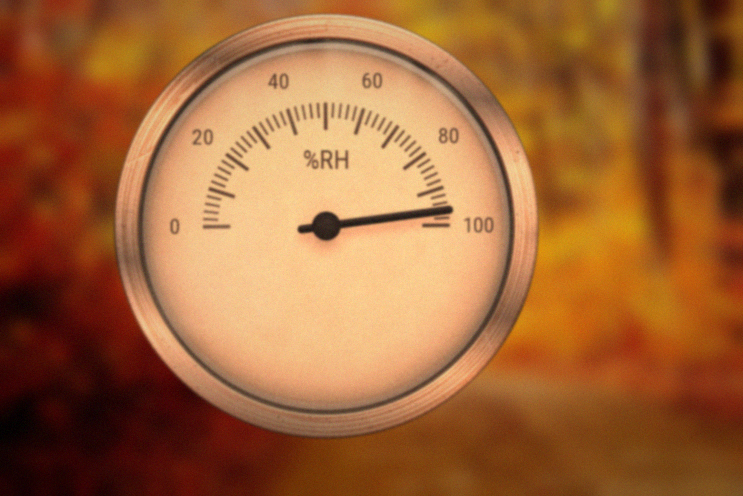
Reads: 96 (%)
